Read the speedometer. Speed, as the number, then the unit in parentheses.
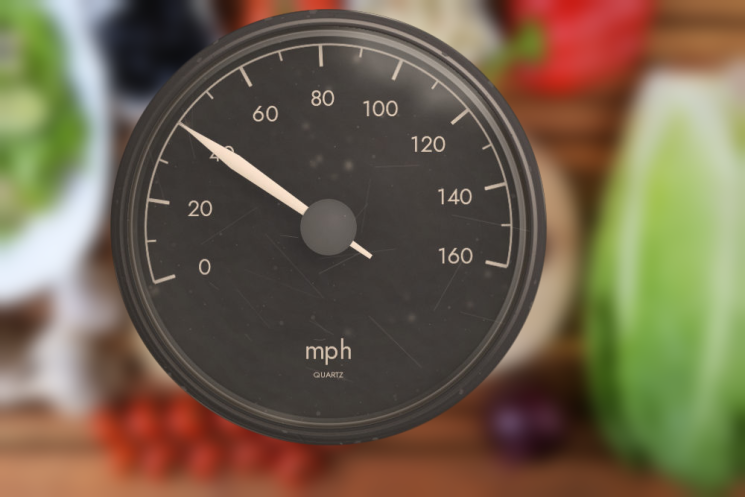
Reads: 40 (mph)
